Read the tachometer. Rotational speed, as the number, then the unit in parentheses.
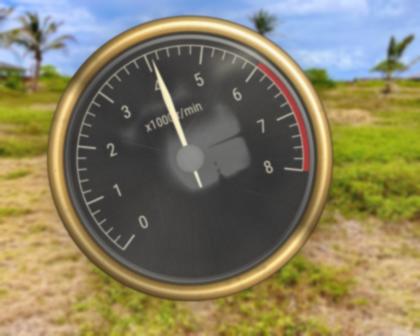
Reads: 4100 (rpm)
